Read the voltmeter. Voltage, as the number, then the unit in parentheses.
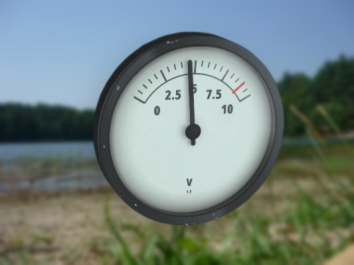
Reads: 4.5 (V)
